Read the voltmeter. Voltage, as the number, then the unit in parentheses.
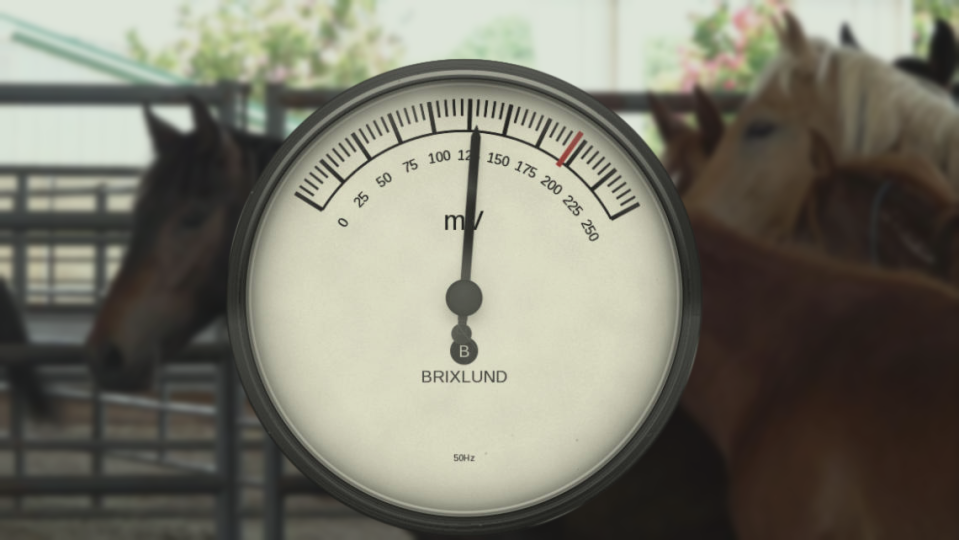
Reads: 130 (mV)
